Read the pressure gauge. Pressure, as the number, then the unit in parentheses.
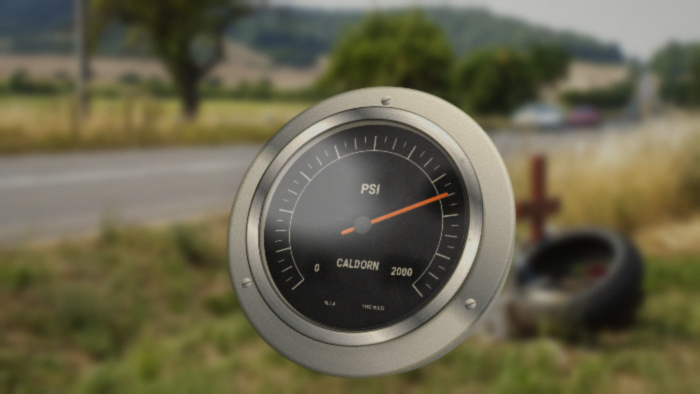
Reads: 1500 (psi)
